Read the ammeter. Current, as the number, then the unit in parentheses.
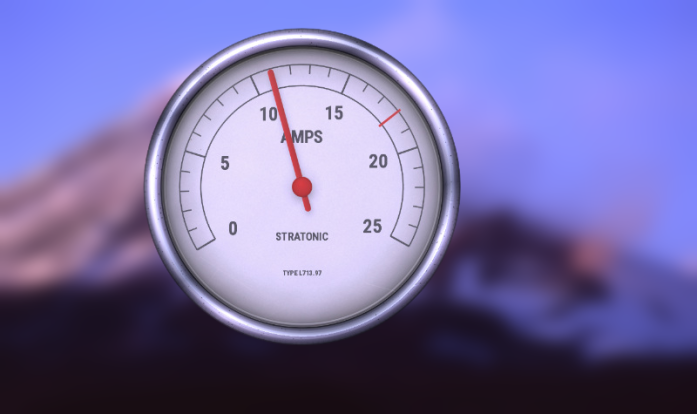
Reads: 11 (A)
